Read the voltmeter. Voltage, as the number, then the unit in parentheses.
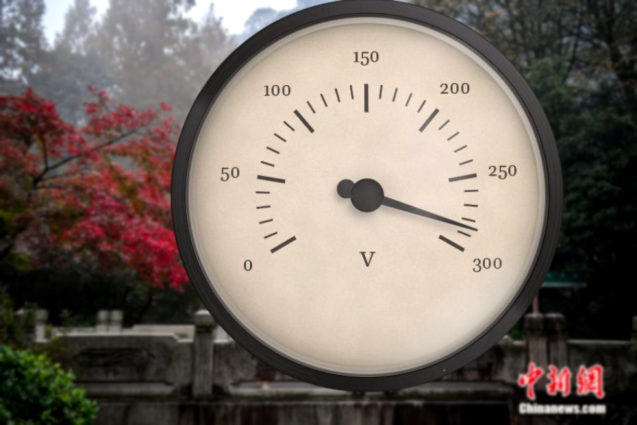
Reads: 285 (V)
